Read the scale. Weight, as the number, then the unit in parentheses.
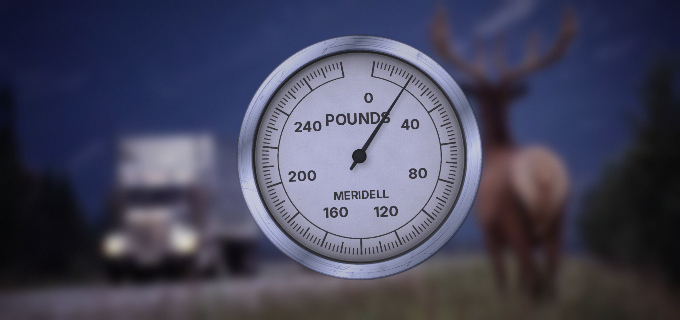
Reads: 20 (lb)
